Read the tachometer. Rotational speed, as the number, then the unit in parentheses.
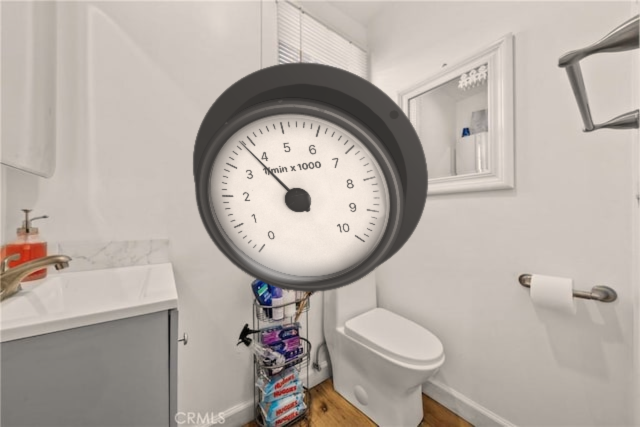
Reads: 3800 (rpm)
